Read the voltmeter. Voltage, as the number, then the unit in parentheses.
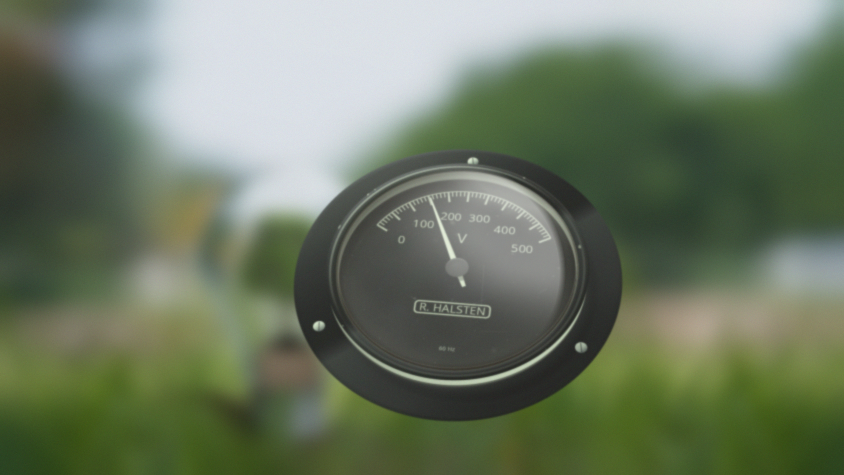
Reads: 150 (V)
